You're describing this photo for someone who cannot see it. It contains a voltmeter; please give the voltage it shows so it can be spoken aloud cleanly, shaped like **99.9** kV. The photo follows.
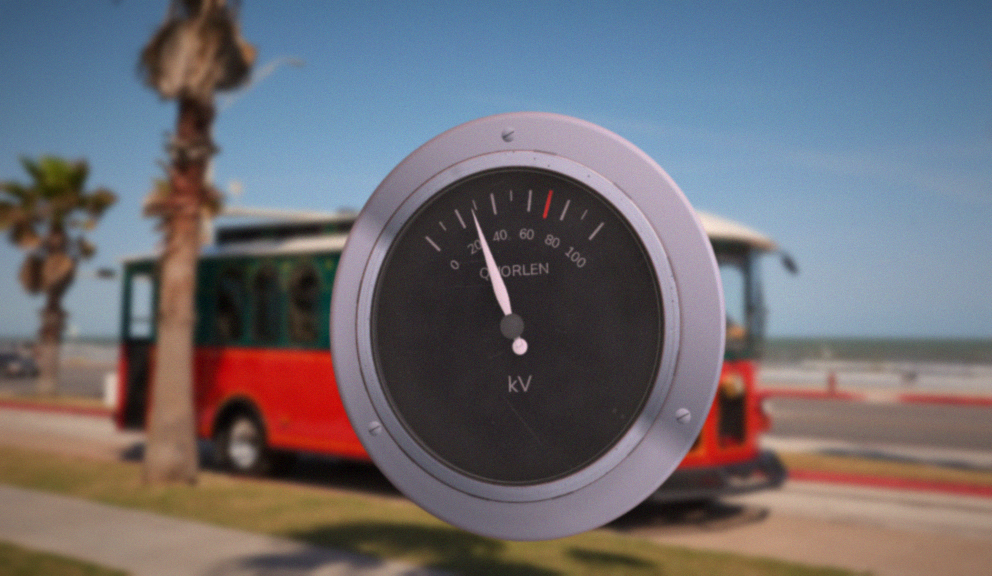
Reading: **30** kV
